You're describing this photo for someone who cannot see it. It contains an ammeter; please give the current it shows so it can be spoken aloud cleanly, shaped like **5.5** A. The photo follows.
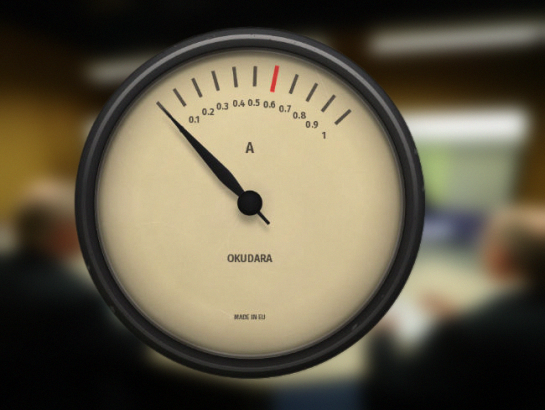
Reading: **0** A
